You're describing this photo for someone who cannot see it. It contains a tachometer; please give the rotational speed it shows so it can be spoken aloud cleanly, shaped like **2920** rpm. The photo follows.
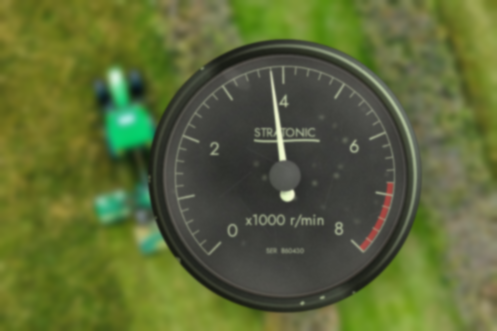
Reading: **3800** rpm
